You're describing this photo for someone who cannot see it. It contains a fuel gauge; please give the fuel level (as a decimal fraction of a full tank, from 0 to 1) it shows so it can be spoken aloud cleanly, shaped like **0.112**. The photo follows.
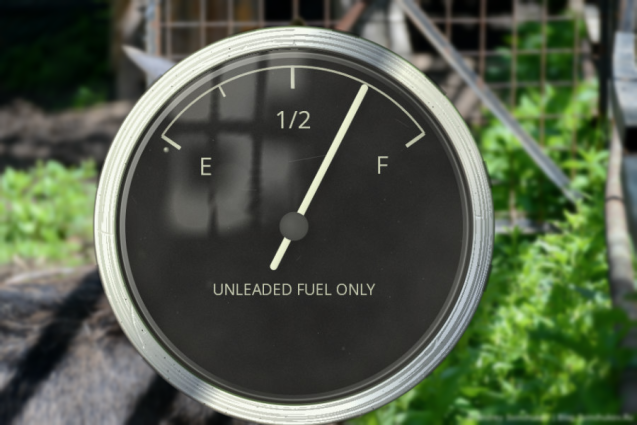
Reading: **0.75**
